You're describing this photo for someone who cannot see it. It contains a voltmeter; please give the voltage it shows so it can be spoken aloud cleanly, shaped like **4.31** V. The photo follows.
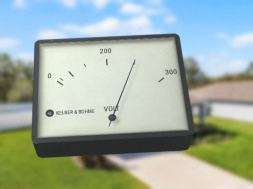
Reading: **250** V
